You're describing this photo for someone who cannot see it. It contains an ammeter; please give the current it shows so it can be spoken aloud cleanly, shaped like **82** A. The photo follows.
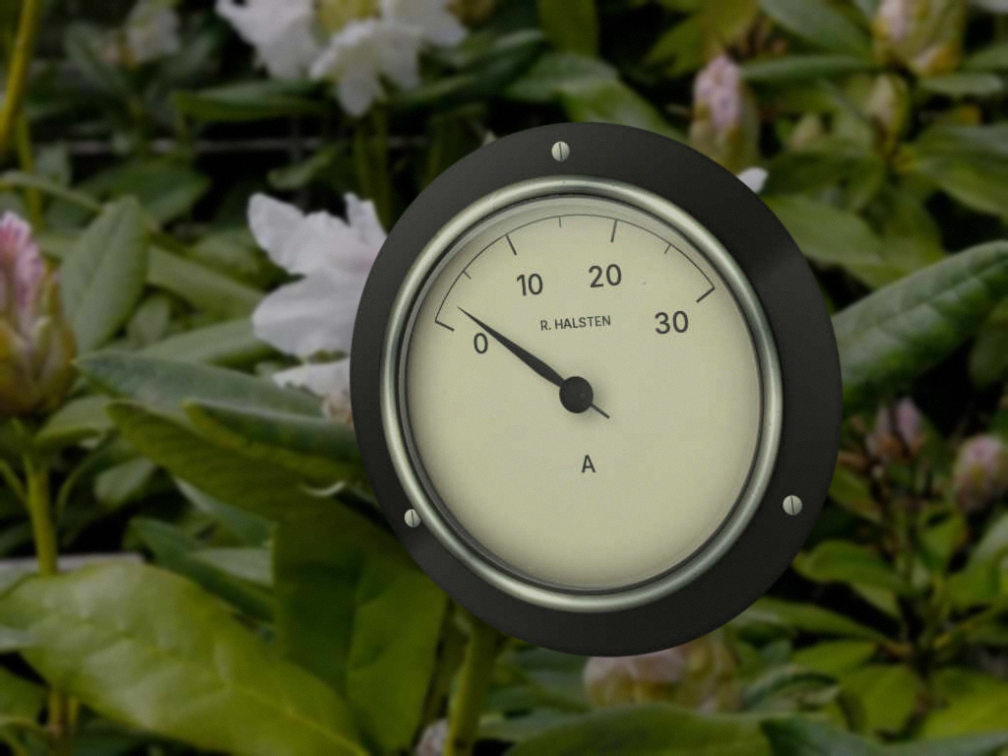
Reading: **2.5** A
